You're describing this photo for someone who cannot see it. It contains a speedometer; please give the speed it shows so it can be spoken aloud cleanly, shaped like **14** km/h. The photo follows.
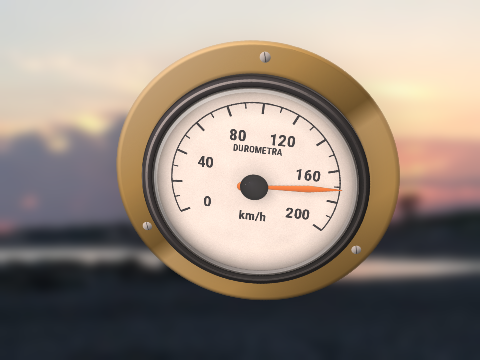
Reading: **170** km/h
